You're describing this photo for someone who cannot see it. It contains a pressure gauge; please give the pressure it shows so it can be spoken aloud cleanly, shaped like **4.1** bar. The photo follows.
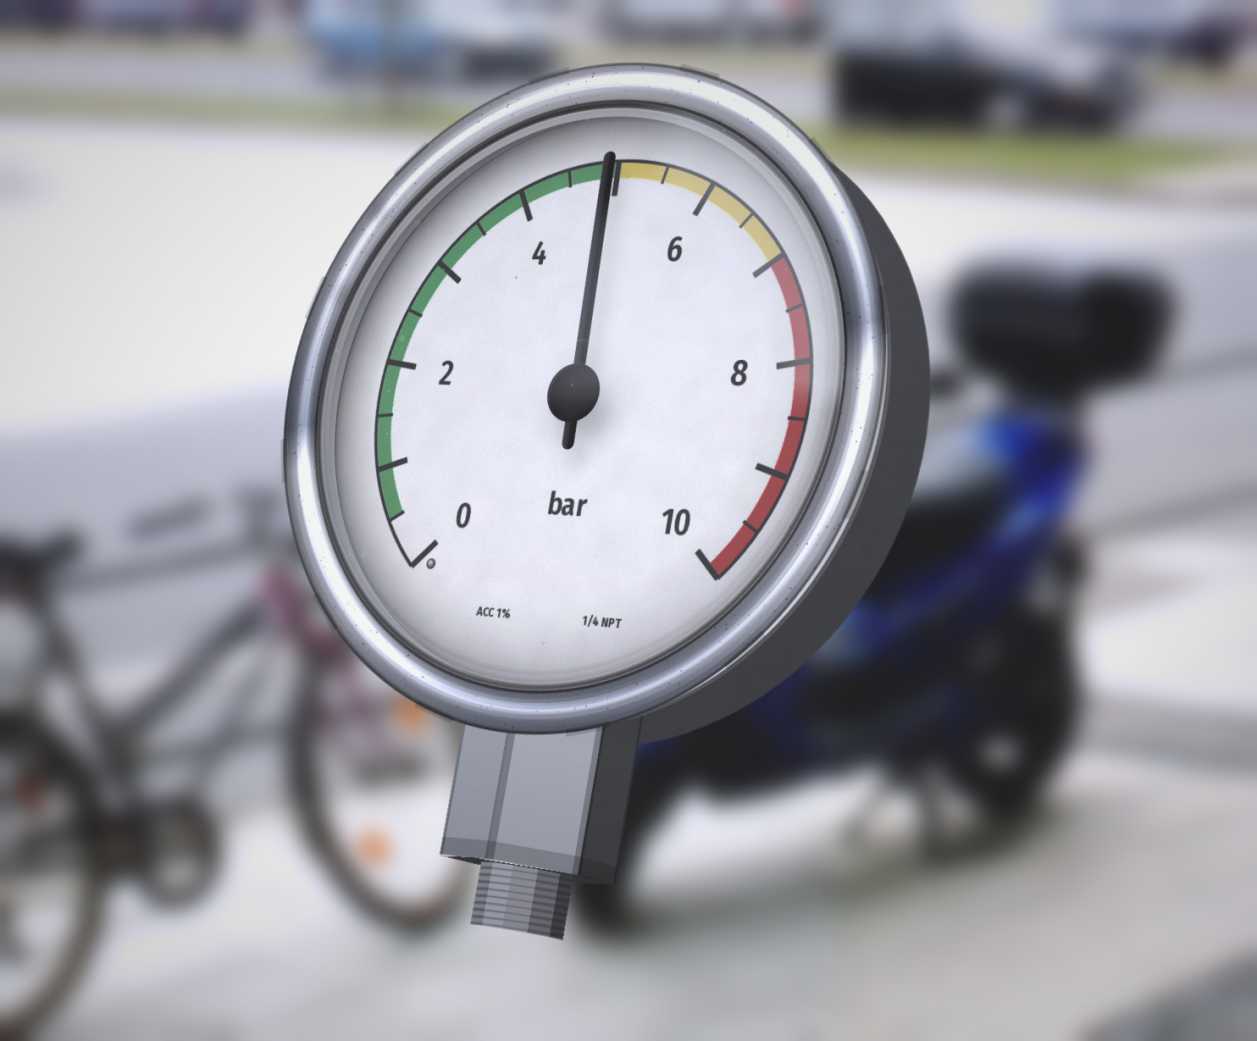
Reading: **5** bar
